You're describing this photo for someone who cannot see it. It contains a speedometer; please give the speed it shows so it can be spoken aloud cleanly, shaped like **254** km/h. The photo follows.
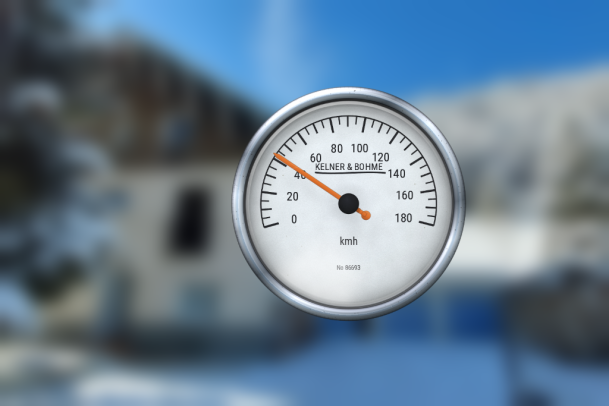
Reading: **42.5** km/h
